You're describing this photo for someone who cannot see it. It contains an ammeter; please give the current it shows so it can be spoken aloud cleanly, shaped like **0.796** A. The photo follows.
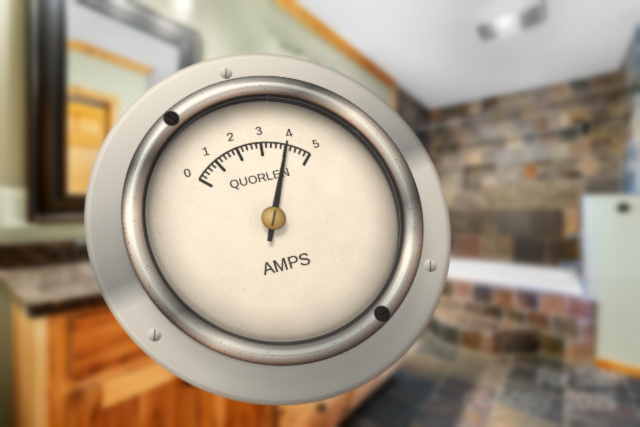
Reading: **4** A
